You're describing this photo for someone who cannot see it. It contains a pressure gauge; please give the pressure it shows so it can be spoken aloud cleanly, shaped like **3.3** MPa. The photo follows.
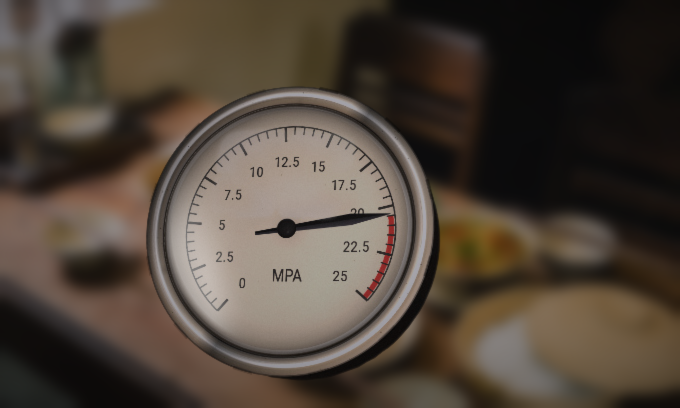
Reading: **20.5** MPa
